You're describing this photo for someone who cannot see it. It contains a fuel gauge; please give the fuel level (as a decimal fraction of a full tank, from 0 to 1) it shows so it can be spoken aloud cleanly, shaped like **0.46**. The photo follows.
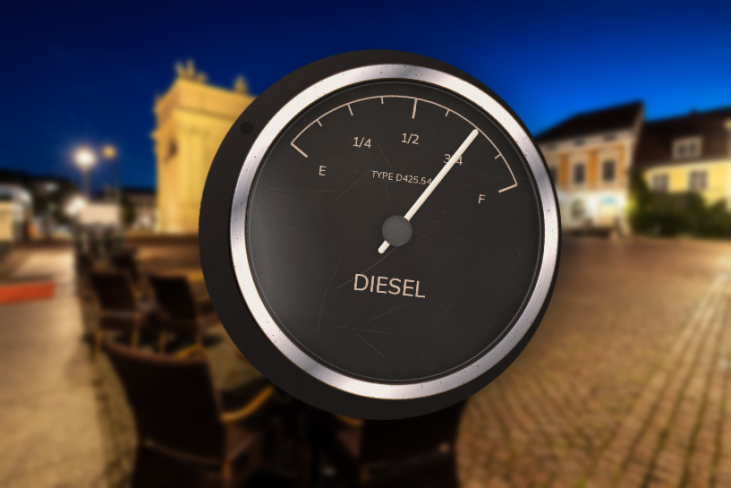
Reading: **0.75**
